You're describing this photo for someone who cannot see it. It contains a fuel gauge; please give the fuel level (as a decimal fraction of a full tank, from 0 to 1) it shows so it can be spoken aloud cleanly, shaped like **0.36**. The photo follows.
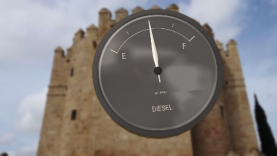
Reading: **0.5**
